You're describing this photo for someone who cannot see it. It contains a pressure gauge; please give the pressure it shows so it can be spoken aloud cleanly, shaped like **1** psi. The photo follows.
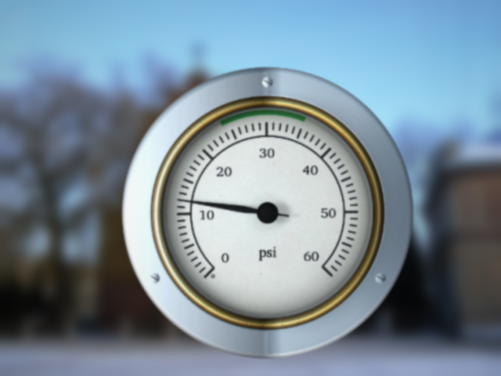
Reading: **12** psi
